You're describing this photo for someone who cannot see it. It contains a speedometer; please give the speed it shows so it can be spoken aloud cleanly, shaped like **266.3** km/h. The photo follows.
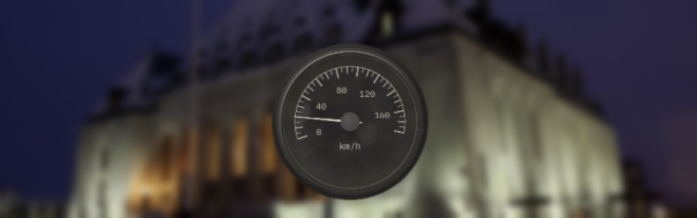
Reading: **20** km/h
